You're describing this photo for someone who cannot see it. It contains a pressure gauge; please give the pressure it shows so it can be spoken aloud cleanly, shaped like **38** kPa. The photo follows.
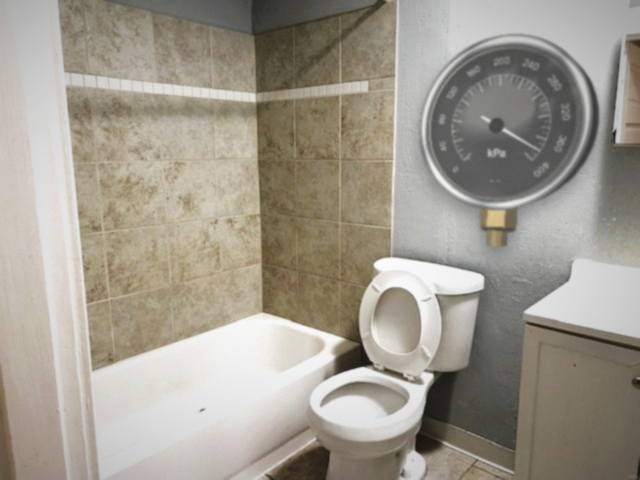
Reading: **380** kPa
